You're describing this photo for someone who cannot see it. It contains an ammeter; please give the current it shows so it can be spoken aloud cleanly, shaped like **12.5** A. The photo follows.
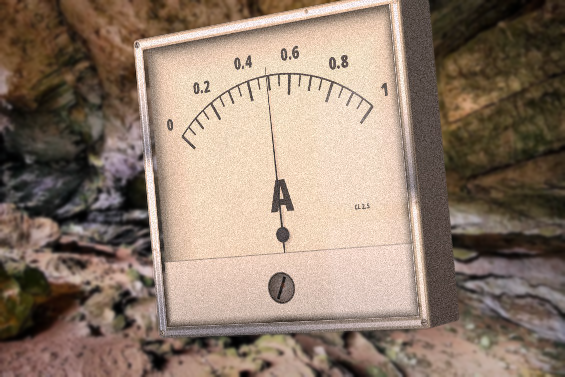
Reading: **0.5** A
